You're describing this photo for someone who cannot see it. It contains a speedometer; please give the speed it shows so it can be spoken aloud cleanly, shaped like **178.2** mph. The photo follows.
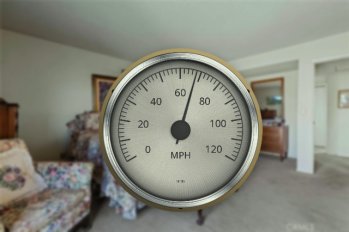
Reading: **68** mph
